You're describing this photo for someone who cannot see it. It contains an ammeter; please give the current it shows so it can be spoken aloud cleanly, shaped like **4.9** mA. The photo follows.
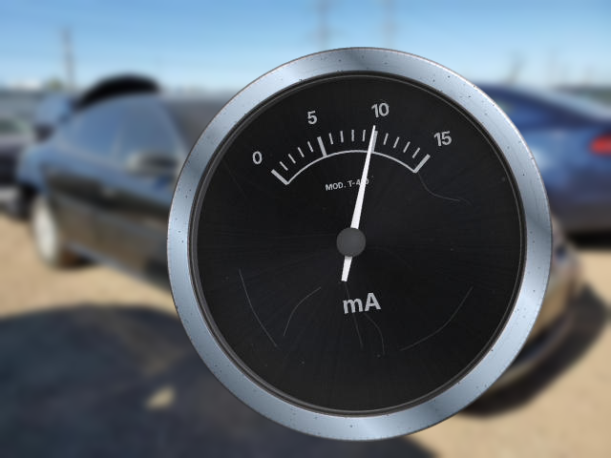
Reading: **10** mA
